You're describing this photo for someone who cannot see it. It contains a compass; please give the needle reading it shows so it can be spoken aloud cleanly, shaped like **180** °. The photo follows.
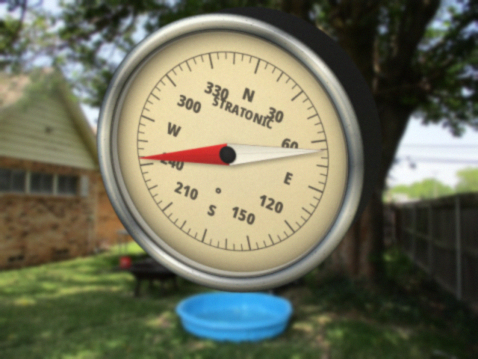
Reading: **245** °
